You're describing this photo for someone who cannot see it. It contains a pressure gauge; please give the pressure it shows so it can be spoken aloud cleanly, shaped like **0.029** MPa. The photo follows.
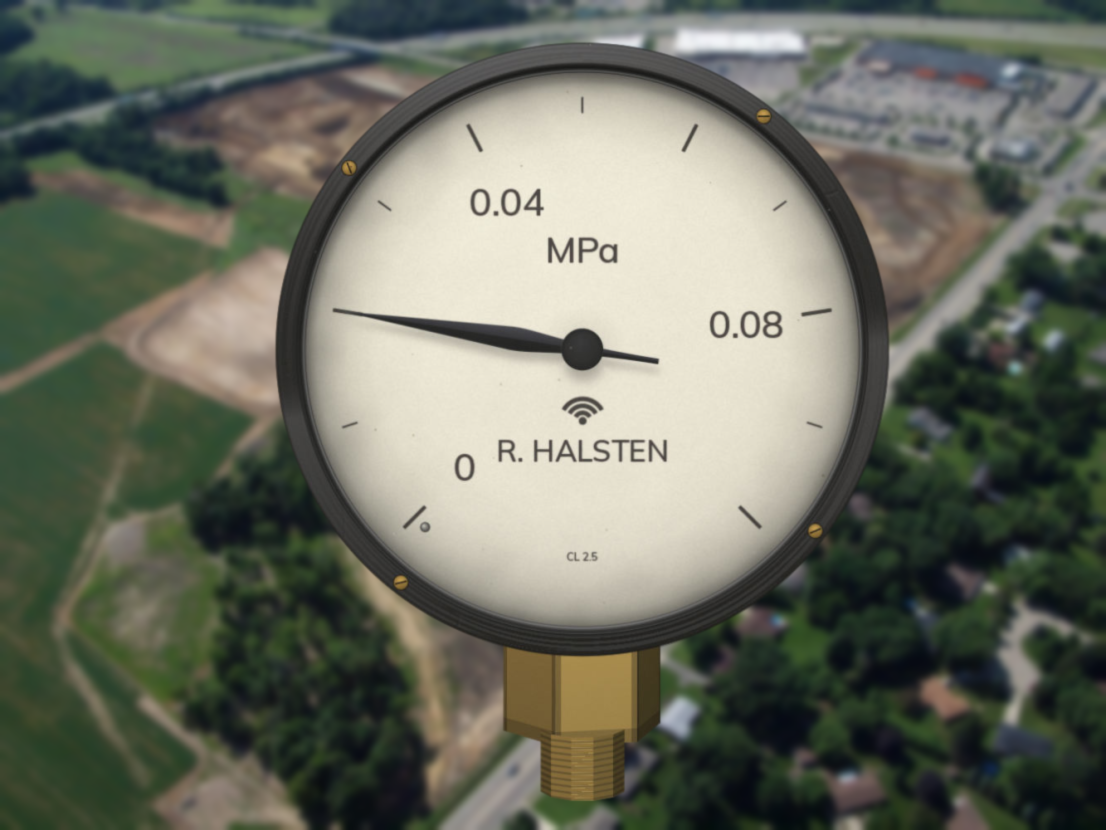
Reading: **0.02** MPa
